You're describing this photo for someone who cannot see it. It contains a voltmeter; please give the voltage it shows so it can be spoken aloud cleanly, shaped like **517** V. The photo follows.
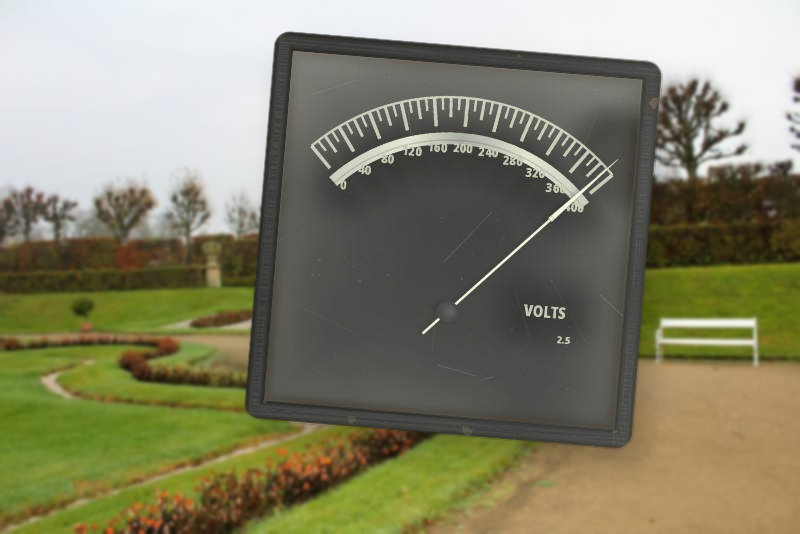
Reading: **390** V
